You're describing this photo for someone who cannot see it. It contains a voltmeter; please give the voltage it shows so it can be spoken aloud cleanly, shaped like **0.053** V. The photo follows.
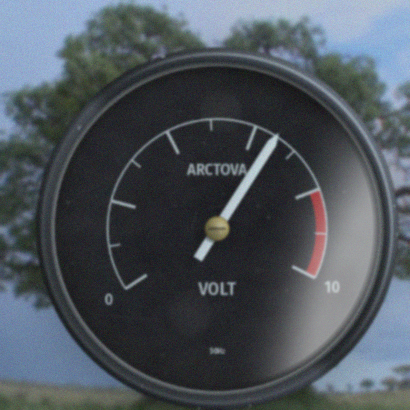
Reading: **6.5** V
